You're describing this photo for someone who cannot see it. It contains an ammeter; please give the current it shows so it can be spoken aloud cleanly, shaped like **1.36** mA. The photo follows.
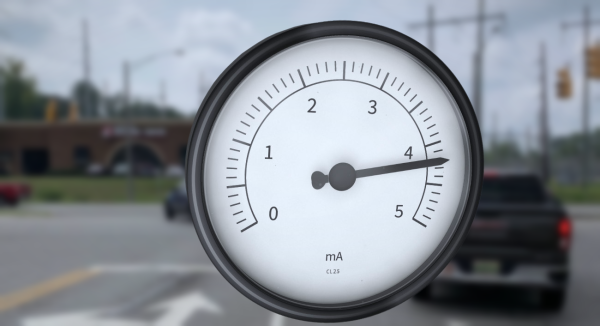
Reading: **4.2** mA
